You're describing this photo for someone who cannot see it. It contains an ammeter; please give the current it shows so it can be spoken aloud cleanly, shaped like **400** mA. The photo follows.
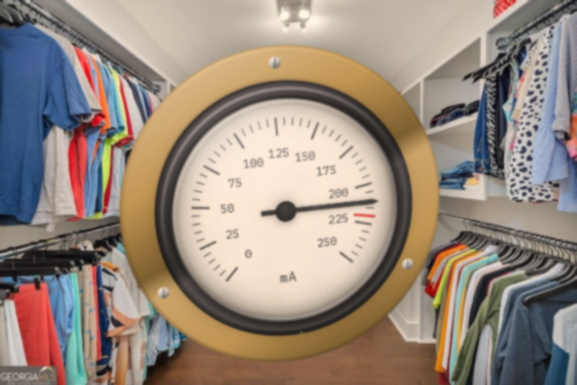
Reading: **210** mA
